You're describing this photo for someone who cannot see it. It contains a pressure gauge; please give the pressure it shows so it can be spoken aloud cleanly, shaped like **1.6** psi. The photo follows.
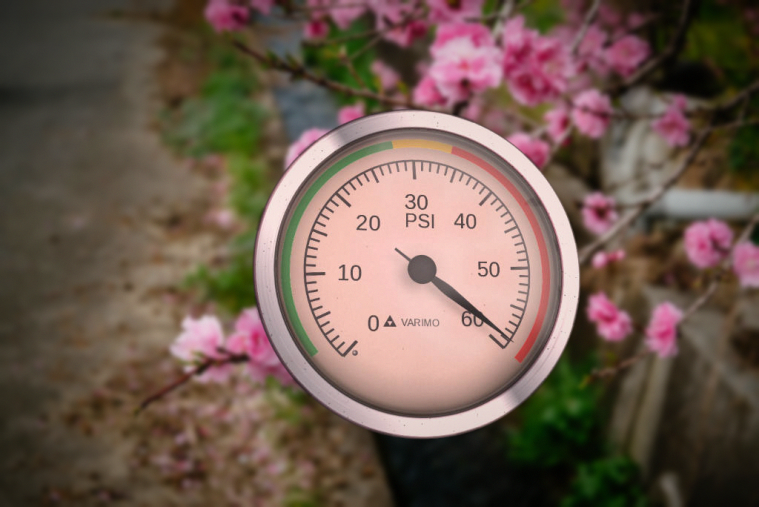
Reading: **59** psi
